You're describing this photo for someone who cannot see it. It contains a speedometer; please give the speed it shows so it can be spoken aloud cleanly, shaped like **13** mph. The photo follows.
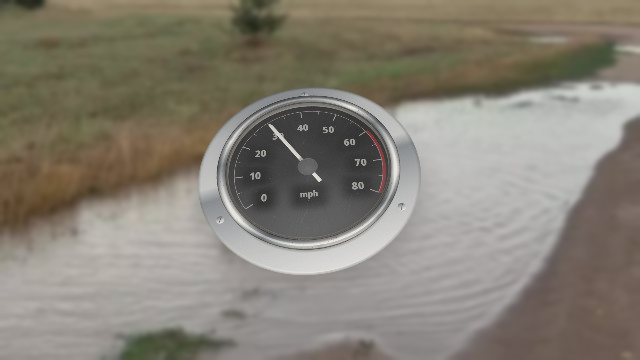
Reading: **30** mph
